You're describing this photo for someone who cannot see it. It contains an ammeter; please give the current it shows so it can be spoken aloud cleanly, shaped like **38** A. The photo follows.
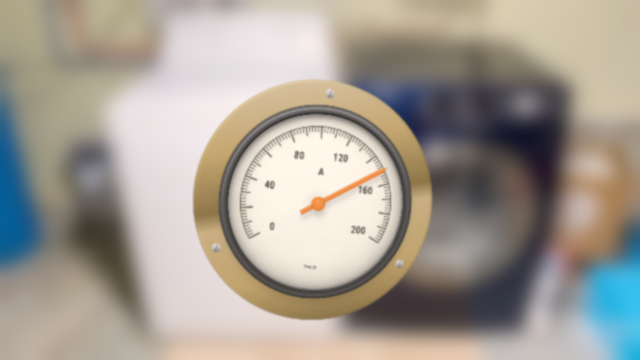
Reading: **150** A
